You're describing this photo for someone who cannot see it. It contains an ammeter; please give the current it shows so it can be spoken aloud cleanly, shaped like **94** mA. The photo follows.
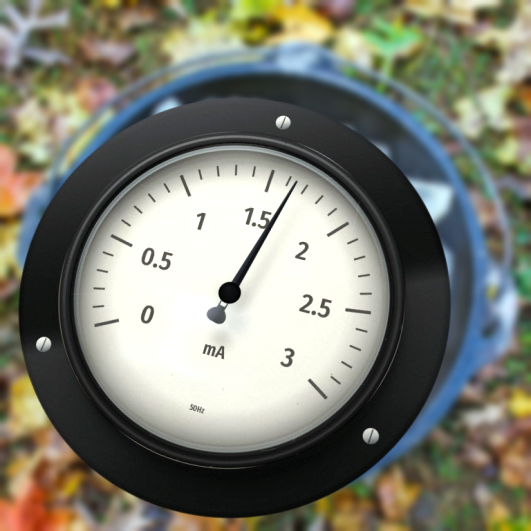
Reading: **1.65** mA
